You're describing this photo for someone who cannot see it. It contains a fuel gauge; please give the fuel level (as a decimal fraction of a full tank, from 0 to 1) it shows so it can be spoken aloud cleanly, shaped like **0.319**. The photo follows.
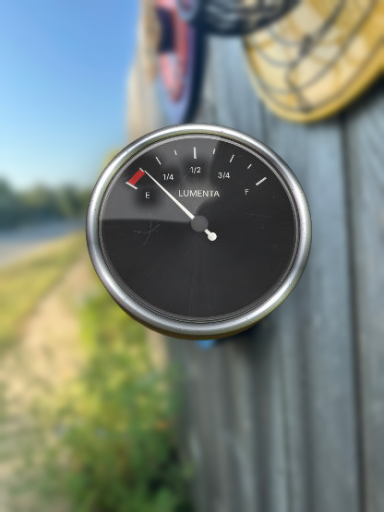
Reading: **0.125**
